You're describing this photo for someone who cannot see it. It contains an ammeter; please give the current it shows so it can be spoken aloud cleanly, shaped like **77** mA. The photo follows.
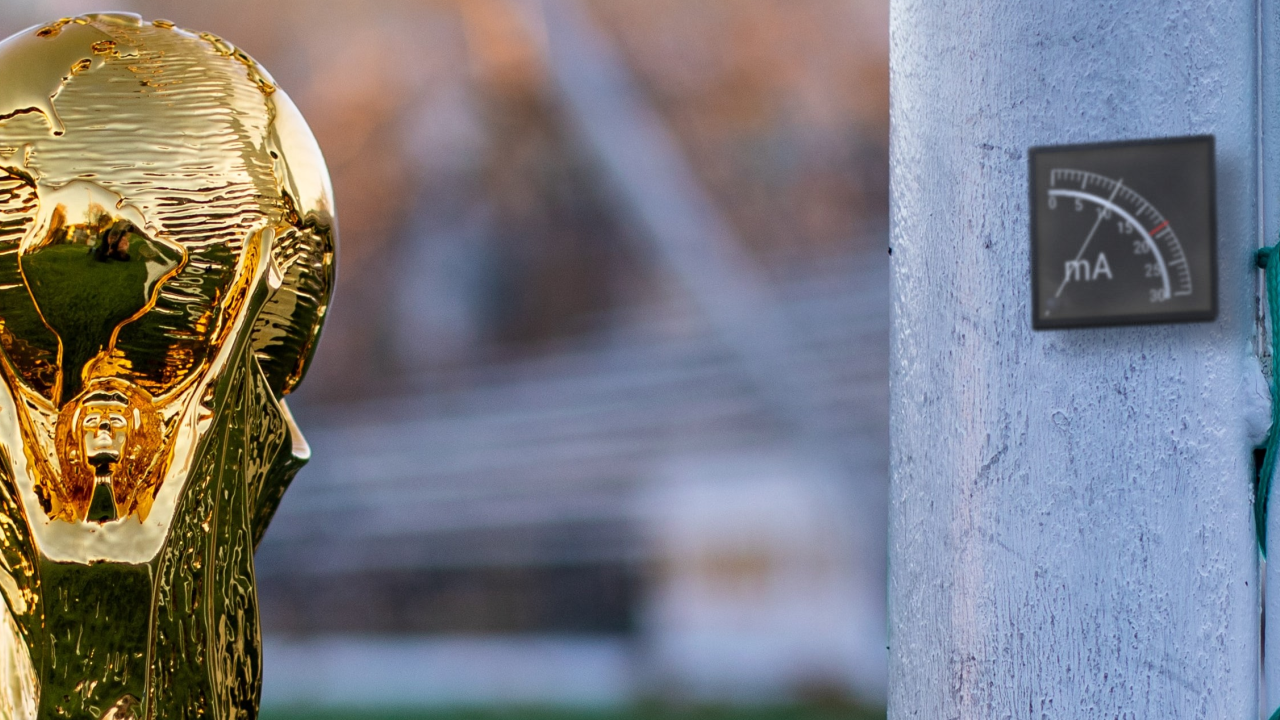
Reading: **10** mA
